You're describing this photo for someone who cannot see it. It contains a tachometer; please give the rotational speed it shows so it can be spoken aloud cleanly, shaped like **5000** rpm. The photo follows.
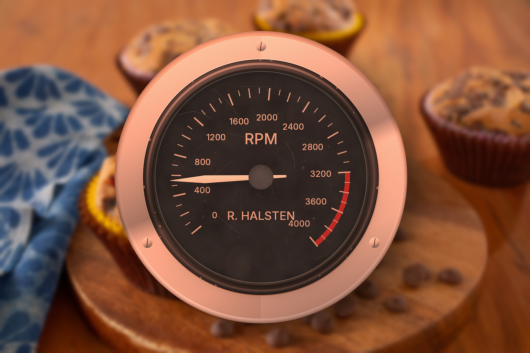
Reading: **550** rpm
